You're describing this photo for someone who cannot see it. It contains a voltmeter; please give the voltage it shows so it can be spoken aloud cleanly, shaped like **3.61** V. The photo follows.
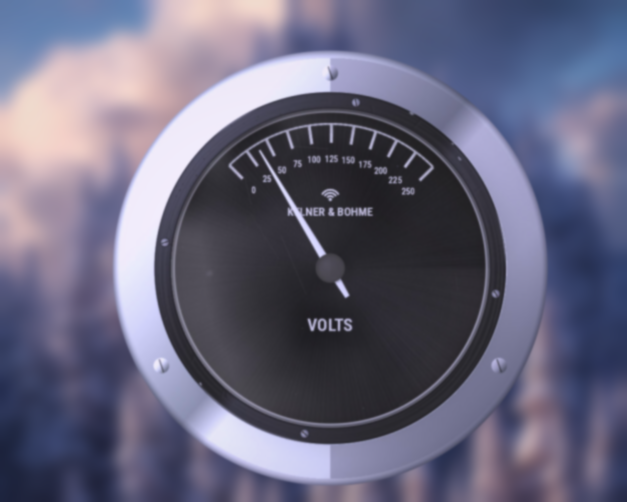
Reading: **37.5** V
